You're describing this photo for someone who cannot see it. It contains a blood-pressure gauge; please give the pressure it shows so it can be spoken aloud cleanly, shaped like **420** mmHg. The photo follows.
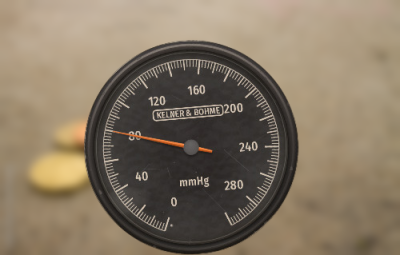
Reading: **80** mmHg
